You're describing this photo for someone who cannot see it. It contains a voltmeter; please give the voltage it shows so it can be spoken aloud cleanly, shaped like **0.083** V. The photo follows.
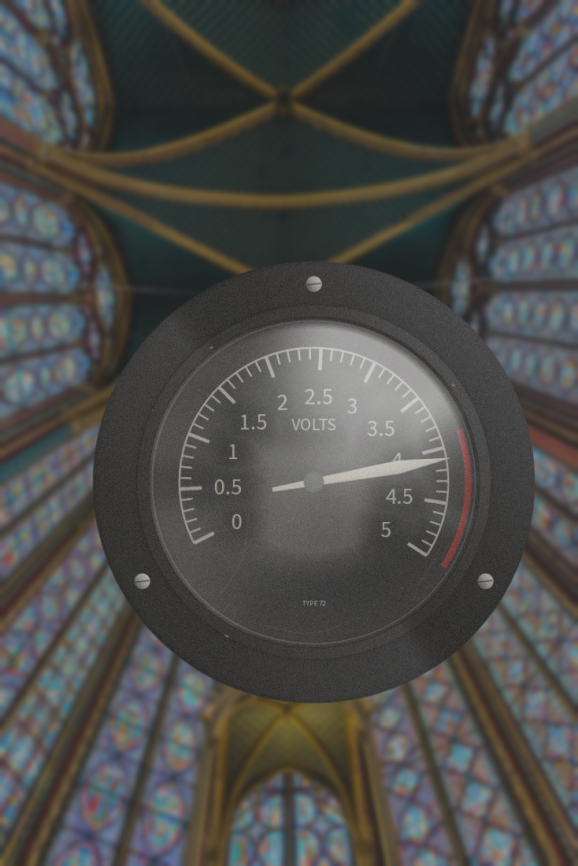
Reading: **4.1** V
